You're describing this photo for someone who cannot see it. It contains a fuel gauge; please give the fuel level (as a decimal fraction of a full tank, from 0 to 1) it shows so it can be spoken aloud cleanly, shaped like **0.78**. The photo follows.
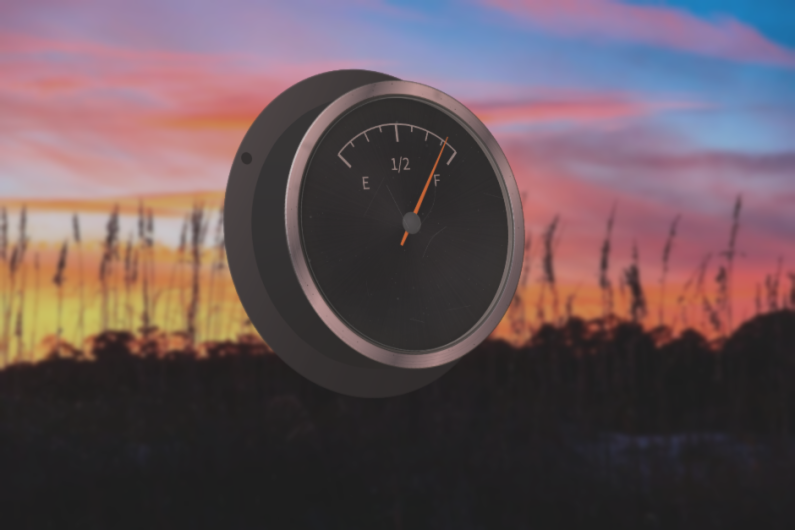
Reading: **0.875**
